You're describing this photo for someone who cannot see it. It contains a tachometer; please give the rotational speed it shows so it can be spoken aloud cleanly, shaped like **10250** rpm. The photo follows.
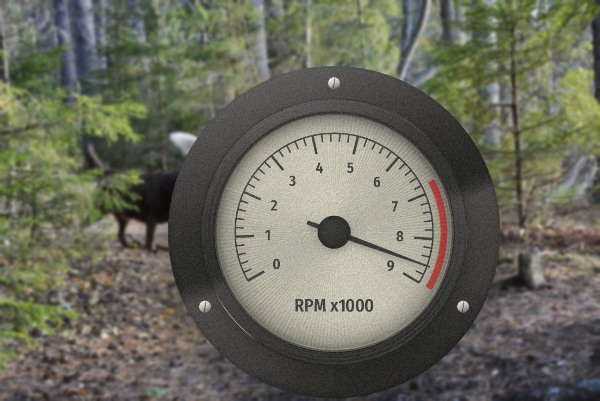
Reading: **8600** rpm
